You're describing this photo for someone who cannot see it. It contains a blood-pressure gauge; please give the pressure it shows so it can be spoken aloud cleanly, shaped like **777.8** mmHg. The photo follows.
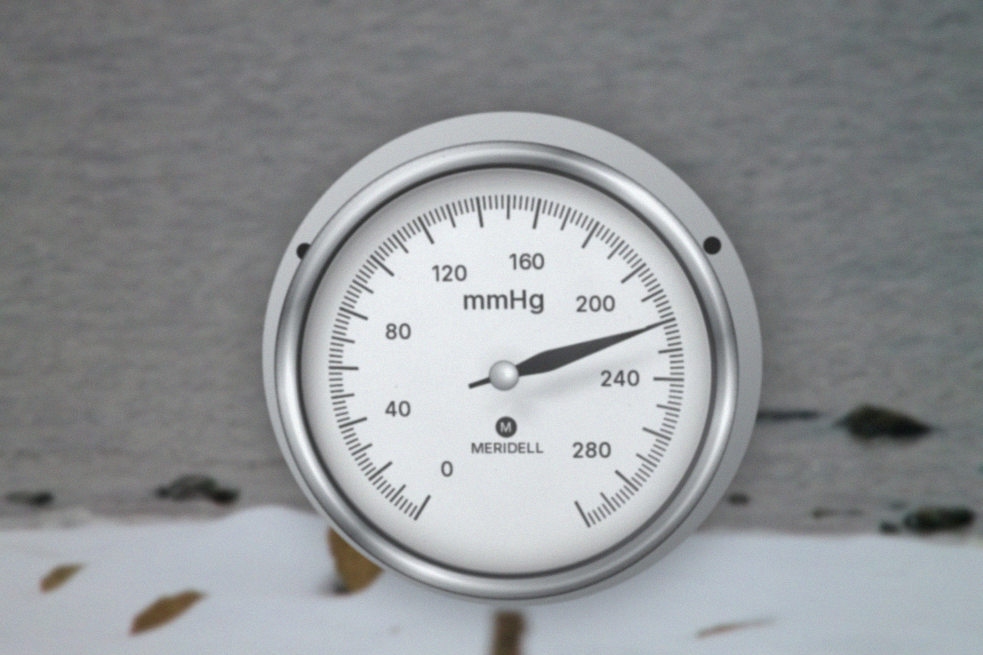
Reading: **220** mmHg
